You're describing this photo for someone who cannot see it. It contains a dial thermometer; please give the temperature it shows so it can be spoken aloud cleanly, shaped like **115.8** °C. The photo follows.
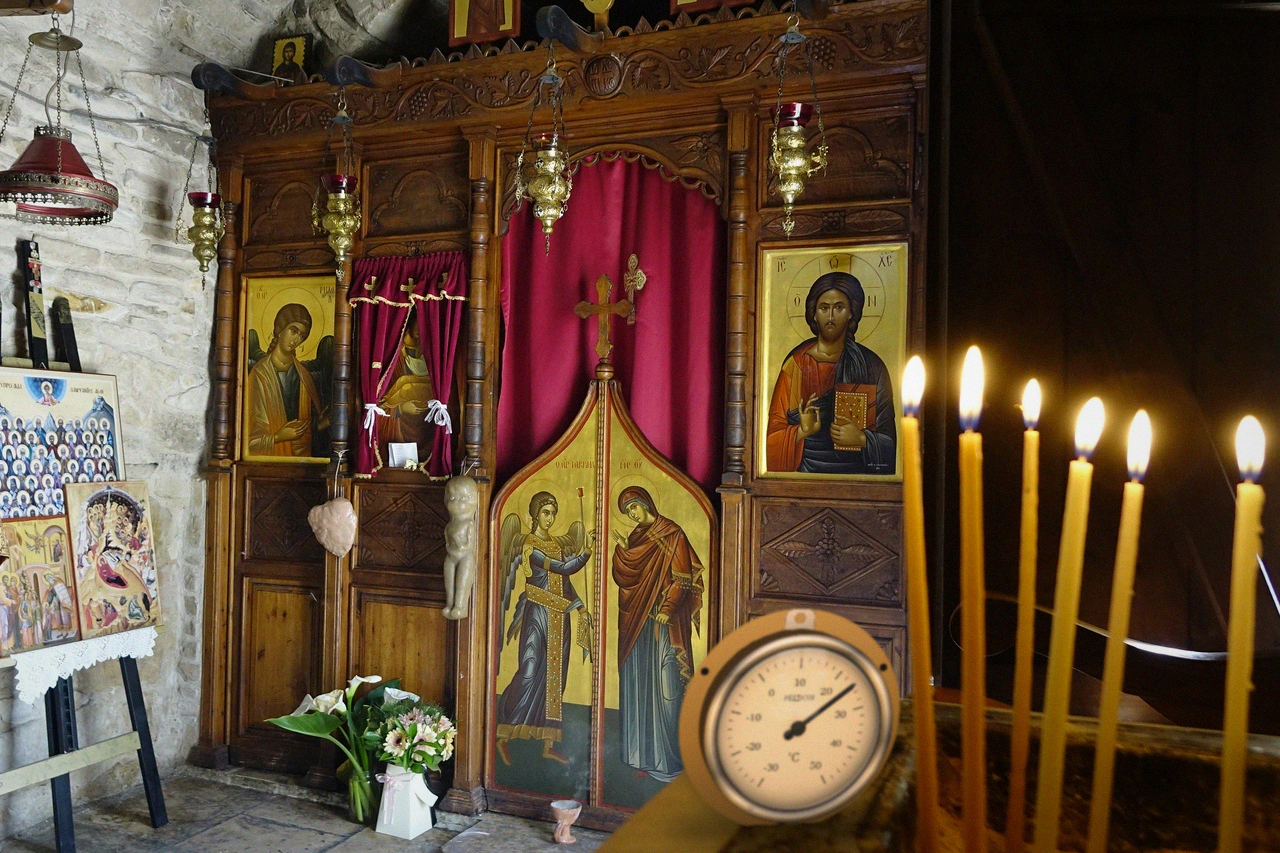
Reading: **24** °C
